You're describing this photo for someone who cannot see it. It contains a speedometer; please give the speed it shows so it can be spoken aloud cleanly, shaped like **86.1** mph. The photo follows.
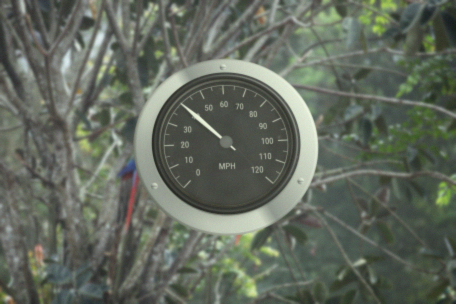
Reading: **40** mph
